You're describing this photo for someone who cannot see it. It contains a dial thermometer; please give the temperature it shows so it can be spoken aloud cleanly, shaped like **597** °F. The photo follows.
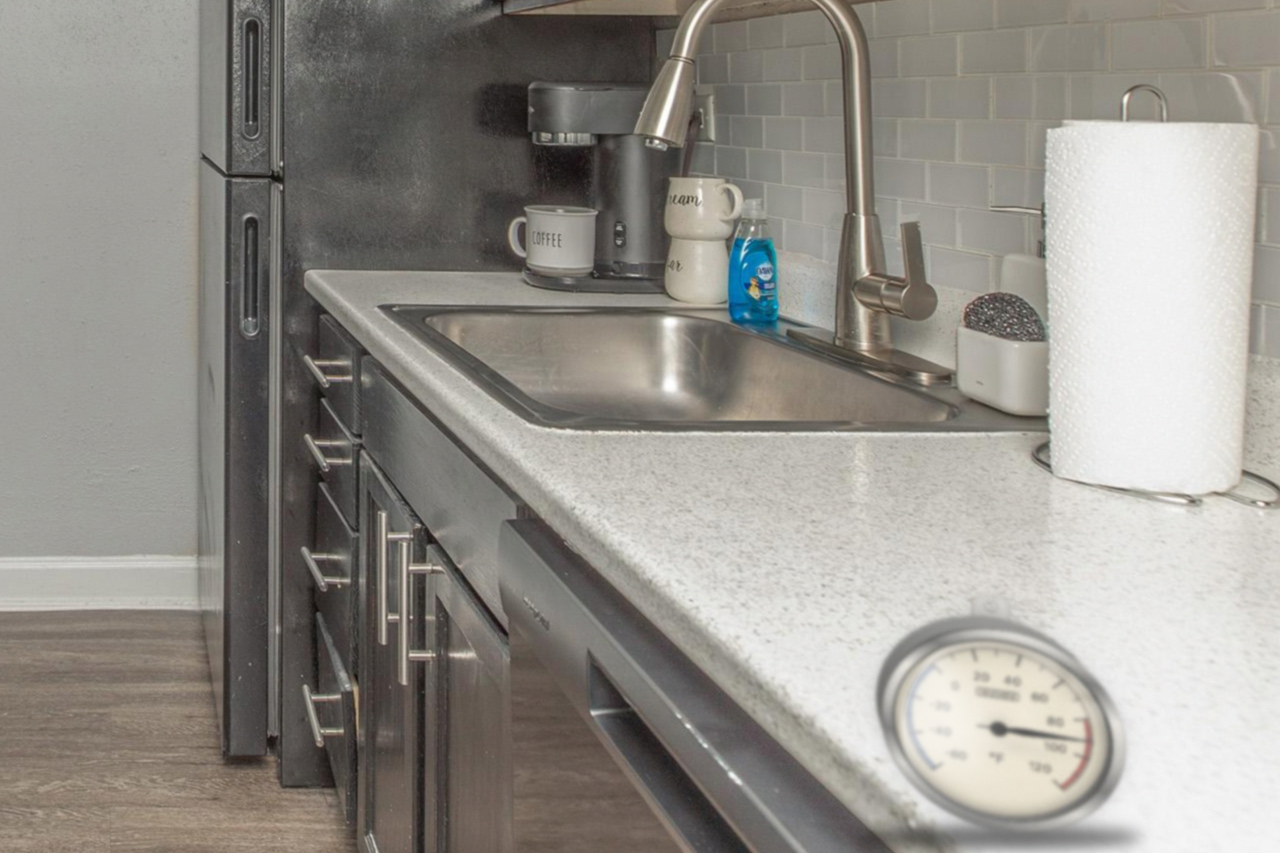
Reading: **90** °F
